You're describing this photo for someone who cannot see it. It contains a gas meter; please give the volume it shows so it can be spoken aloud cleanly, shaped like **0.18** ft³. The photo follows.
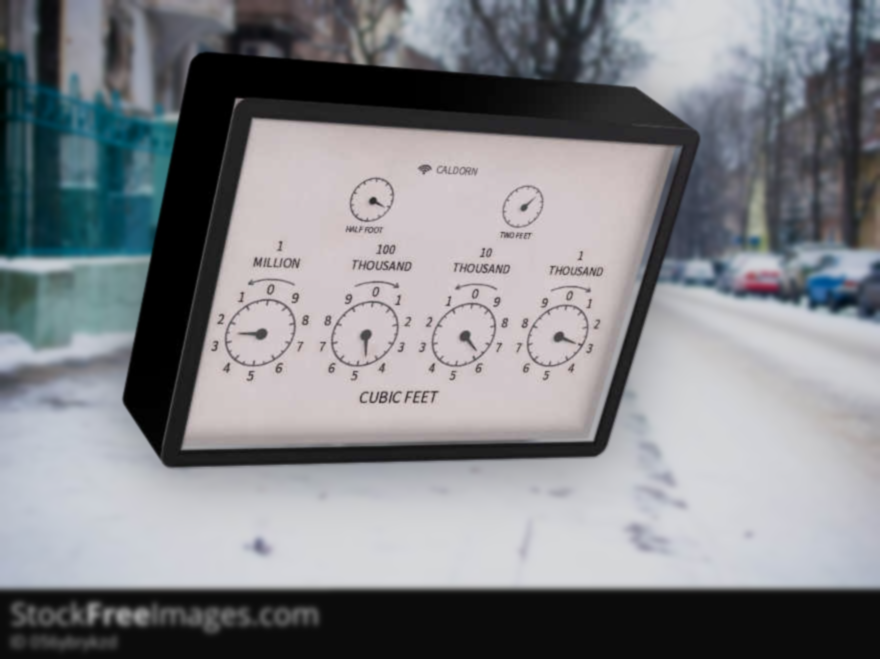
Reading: **246300** ft³
